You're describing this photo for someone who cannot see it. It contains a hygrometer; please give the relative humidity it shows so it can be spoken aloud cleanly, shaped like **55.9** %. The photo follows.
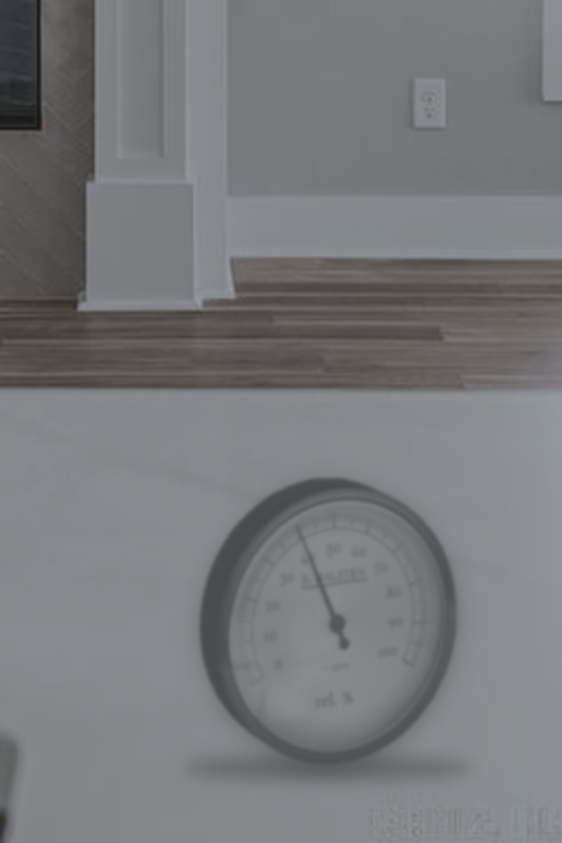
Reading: **40** %
